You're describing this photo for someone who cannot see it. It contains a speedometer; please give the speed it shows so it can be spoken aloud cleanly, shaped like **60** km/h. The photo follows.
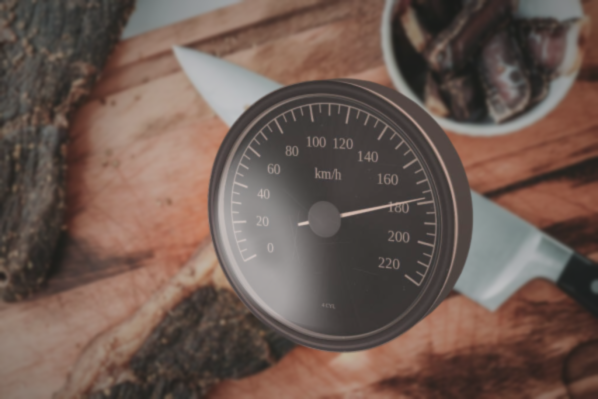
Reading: **177.5** km/h
